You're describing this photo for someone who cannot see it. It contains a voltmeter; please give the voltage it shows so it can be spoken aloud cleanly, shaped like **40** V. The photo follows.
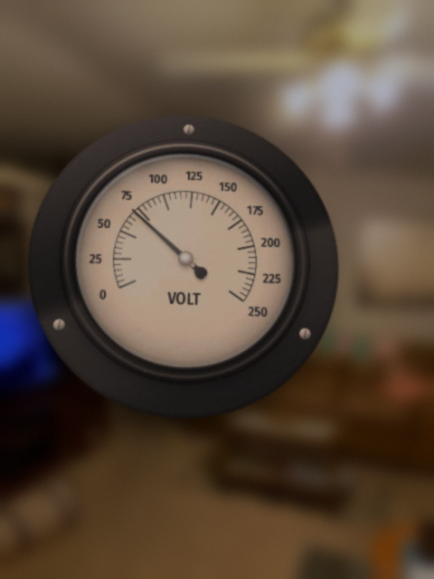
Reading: **70** V
